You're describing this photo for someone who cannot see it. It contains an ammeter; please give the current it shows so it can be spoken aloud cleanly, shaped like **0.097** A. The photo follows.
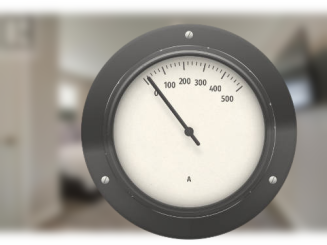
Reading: **20** A
